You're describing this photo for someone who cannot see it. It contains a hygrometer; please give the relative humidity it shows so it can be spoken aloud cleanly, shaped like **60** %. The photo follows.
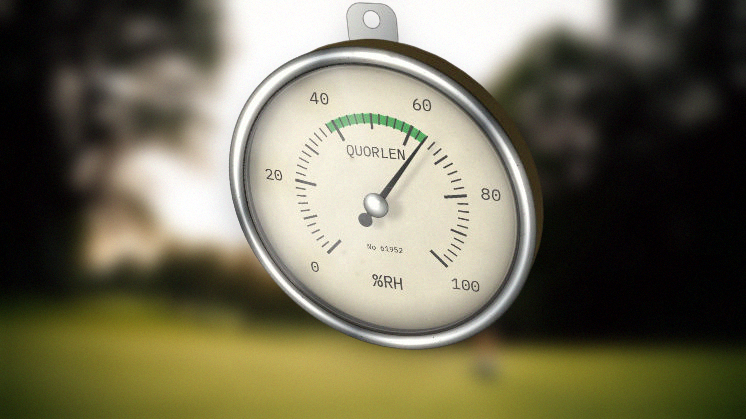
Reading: **64** %
